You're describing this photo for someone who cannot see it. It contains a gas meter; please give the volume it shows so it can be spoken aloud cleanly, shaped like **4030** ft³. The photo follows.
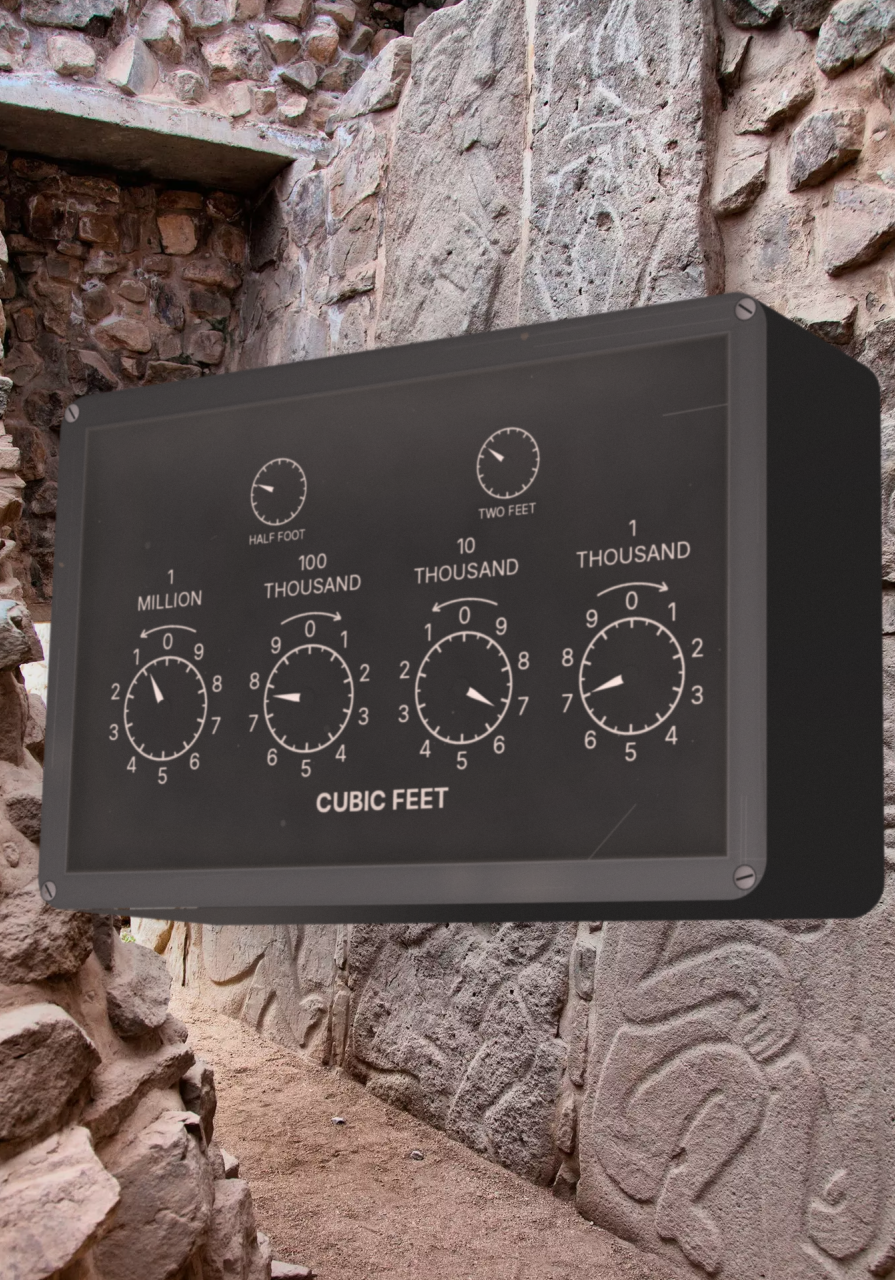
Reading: **76700** ft³
